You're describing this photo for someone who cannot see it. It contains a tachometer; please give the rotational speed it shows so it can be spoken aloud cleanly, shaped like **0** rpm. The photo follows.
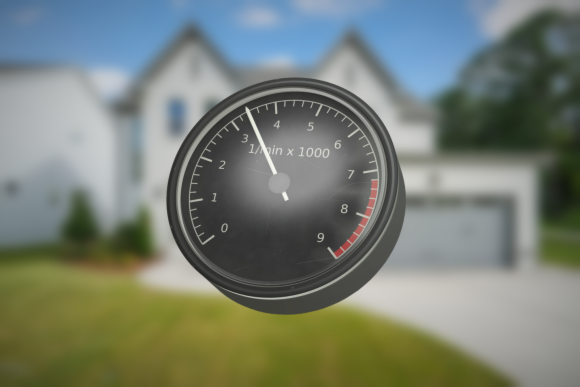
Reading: **3400** rpm
